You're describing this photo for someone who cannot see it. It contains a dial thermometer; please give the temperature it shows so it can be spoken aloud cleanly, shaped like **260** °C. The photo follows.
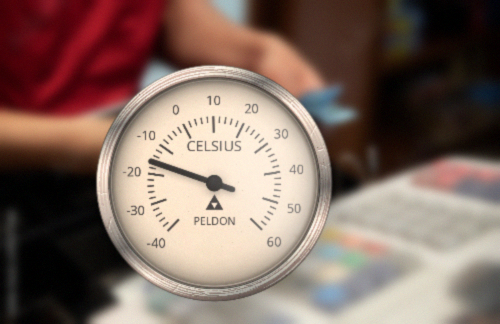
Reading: **-16** °C
